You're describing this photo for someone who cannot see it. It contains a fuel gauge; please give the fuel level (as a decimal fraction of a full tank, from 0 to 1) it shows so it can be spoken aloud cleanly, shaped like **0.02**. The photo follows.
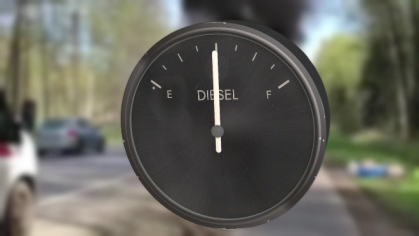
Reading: **0.5**
